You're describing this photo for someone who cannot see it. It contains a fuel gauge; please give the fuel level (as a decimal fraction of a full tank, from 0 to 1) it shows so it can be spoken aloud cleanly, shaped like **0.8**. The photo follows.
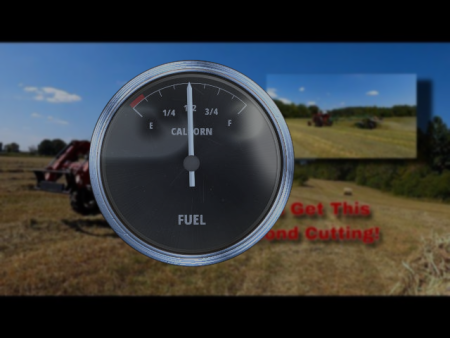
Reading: **0.5**
